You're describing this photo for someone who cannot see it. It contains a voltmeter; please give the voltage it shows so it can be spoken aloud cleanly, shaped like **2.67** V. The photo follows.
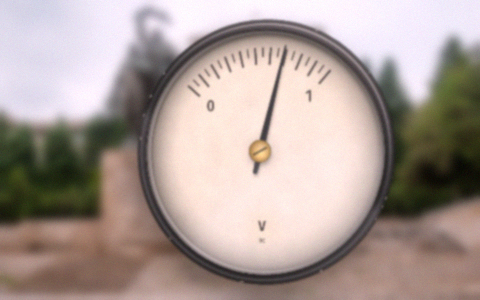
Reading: **0.7** V
